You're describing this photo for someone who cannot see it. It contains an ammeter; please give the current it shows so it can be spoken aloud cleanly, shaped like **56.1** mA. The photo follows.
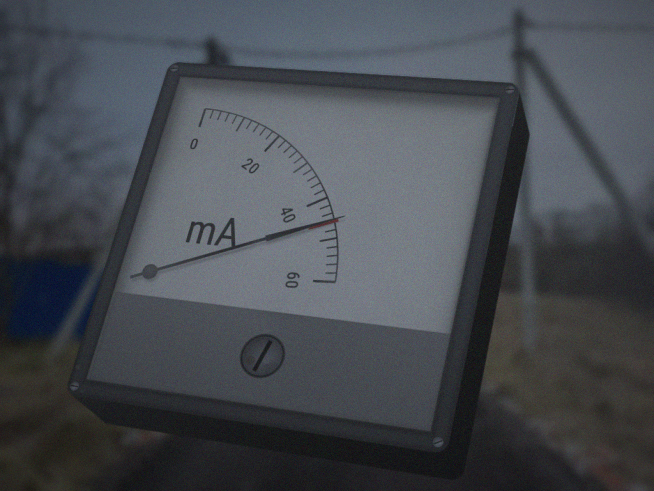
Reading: **46** mA
